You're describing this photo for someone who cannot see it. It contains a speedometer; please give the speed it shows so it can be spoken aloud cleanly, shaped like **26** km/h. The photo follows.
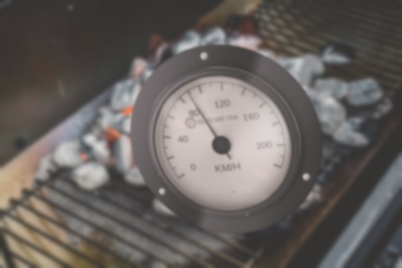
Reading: **90** km/h
